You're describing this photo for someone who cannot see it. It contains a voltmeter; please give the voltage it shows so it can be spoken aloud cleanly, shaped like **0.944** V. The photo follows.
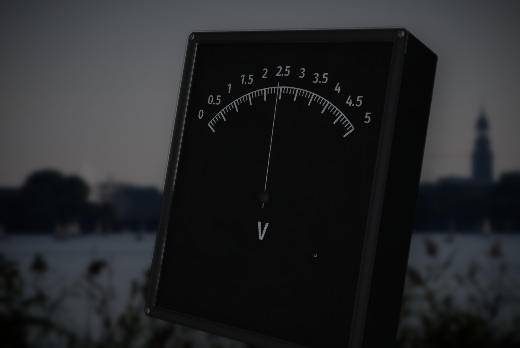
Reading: **2.5** V
